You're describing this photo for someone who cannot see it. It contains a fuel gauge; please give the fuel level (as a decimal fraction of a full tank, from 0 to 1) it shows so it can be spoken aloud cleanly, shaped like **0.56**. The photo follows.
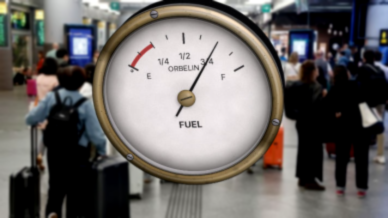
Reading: **0.75**
